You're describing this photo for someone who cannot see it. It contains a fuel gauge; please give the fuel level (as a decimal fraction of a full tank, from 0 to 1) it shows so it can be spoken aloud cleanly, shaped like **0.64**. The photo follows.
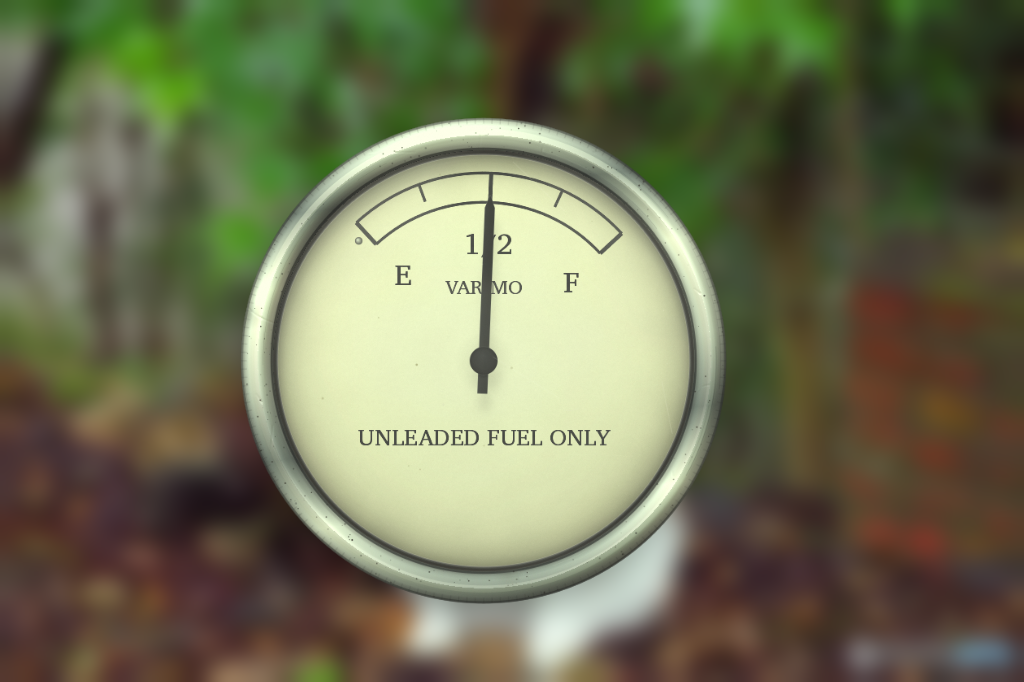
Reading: **0.5**
